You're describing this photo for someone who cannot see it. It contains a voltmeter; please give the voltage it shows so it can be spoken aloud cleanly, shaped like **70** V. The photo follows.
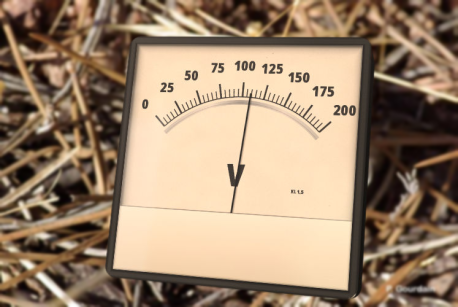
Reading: **110** V
